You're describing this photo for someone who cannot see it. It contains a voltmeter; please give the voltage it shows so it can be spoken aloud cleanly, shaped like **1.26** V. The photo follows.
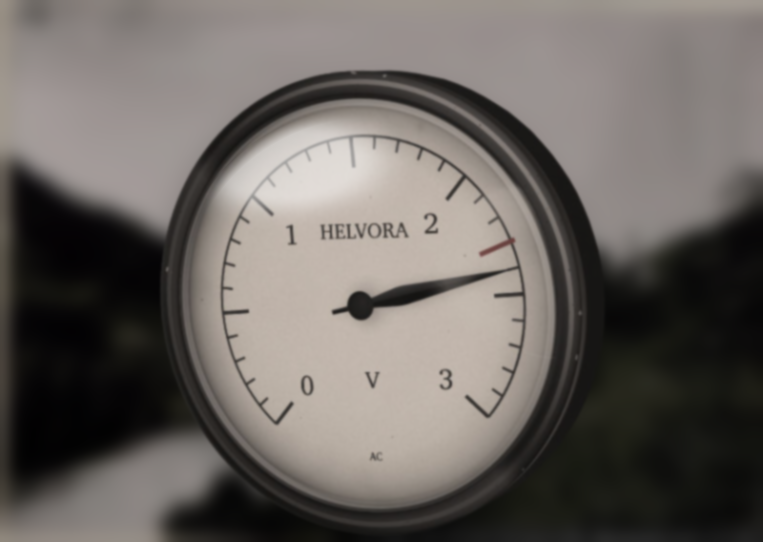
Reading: **2.4** V
